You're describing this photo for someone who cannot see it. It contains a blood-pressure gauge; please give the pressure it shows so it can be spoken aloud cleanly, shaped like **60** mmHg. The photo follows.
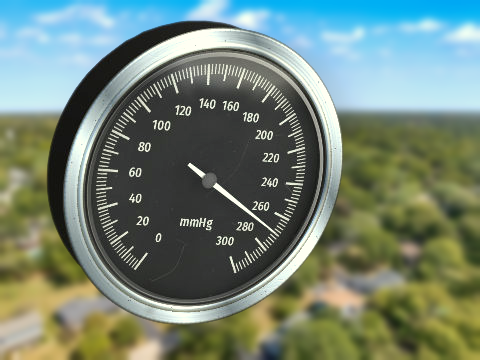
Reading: **270** mmHg
